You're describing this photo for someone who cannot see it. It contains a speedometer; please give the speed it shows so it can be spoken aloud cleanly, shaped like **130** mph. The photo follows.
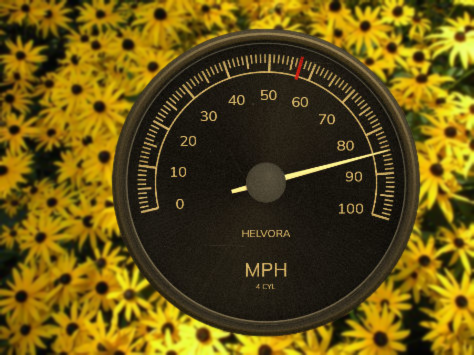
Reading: **85** mph
